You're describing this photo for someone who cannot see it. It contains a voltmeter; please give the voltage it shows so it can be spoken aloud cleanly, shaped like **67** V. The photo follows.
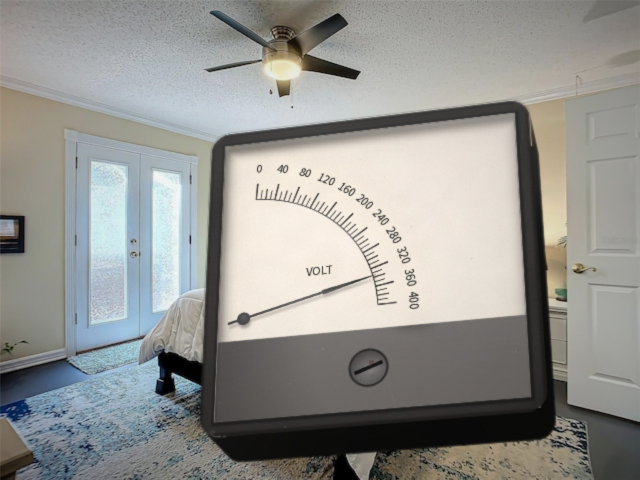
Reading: **340** V
